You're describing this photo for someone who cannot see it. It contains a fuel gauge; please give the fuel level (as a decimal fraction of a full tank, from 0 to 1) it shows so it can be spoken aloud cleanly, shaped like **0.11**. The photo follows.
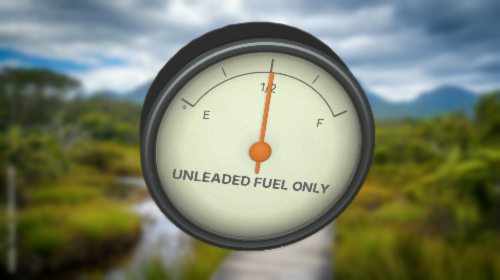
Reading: **0.5**
